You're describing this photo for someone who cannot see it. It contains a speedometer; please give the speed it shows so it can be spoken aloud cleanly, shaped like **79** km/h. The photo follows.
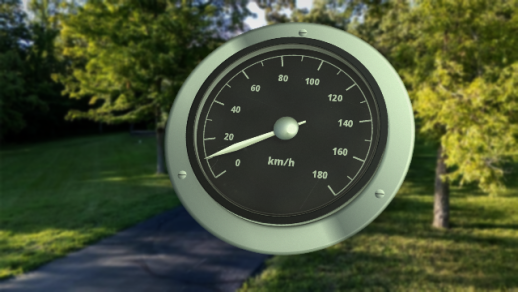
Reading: **10** km/h
